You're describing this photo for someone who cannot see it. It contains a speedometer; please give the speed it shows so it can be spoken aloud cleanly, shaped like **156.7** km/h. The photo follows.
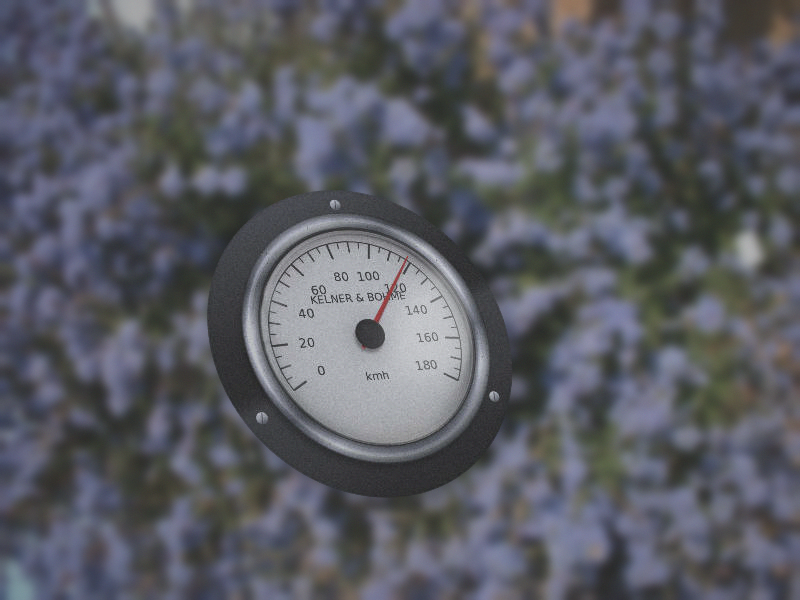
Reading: **117.5** km/h
